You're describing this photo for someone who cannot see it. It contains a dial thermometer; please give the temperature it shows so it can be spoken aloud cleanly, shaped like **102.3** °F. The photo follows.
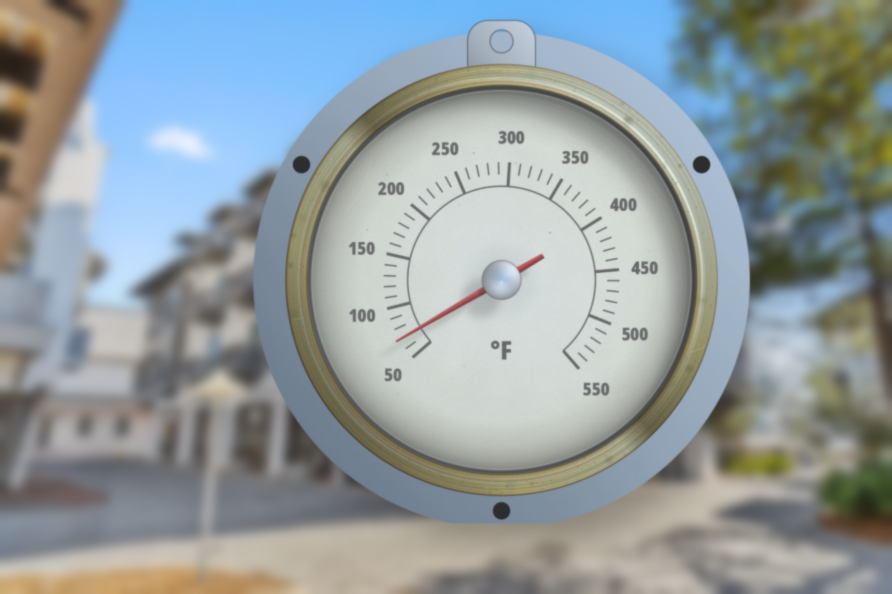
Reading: **70** °F
